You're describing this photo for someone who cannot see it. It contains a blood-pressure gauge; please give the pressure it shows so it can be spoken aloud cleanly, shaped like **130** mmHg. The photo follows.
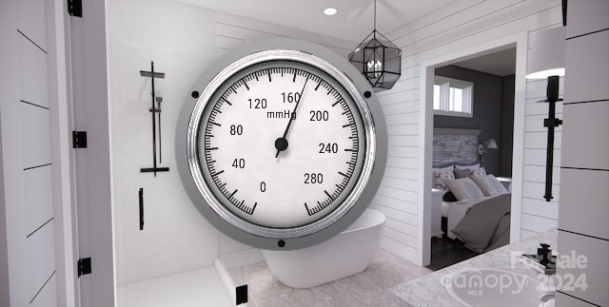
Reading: **170** mmHg
